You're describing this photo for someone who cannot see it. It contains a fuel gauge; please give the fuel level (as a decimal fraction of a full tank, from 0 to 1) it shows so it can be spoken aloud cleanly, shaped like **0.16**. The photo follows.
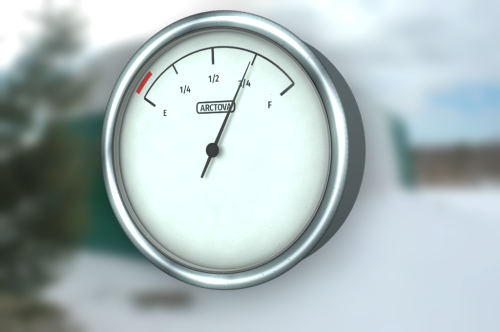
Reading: **0.75**
